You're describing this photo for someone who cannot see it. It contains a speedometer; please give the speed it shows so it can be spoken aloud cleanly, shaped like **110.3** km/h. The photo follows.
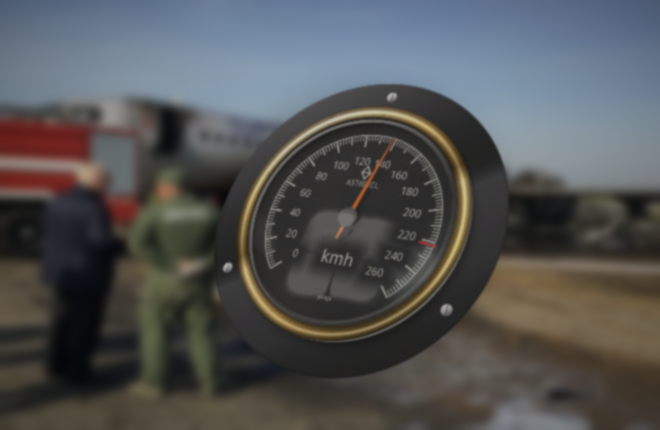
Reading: **140** km/h
